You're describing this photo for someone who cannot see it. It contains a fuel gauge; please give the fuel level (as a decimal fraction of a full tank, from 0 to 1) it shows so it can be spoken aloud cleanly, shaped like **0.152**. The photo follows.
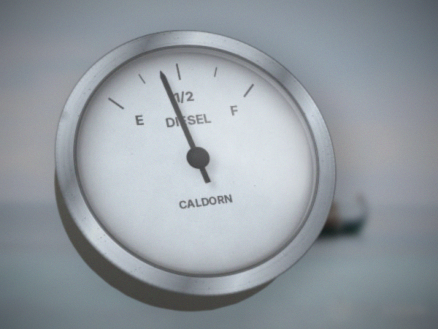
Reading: **0.375**
